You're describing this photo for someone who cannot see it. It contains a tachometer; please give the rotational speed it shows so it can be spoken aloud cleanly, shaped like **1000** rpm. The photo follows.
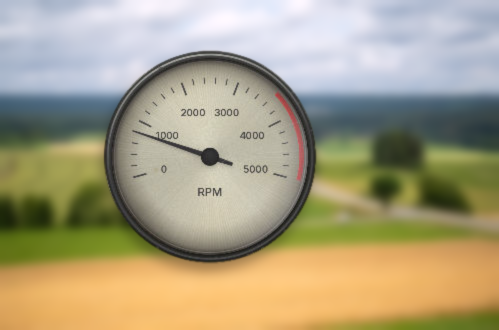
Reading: **800** rpm
